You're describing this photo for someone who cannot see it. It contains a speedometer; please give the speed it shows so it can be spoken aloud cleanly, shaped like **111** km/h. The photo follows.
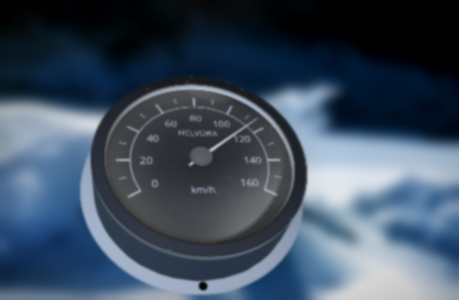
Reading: **115** km/h
